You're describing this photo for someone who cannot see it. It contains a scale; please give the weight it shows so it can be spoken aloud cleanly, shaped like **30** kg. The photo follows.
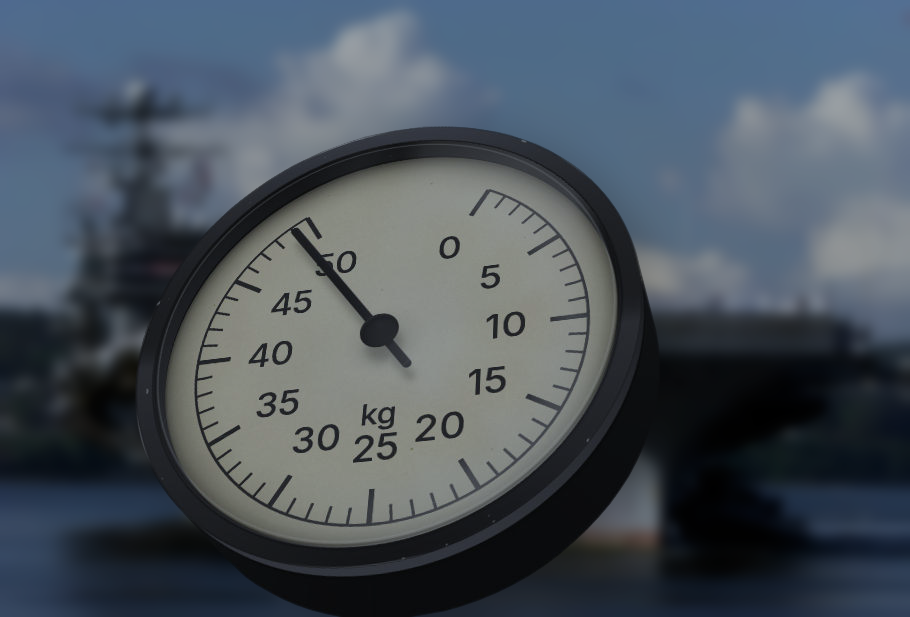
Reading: **49** kg
